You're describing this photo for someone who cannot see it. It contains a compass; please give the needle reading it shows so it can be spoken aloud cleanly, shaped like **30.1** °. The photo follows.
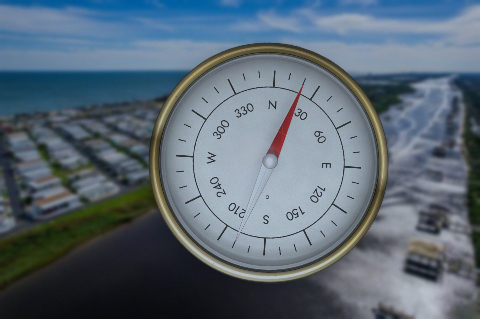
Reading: **20** °
